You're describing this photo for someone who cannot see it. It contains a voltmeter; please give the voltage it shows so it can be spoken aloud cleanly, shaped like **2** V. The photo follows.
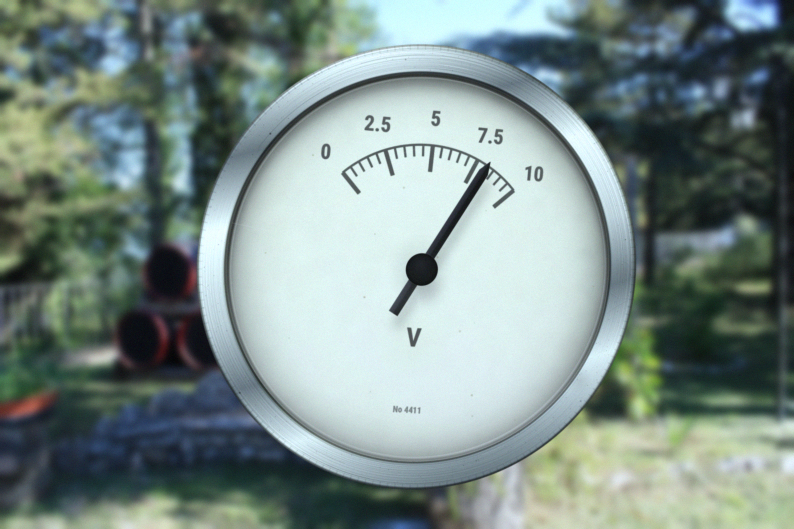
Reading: **8** V
